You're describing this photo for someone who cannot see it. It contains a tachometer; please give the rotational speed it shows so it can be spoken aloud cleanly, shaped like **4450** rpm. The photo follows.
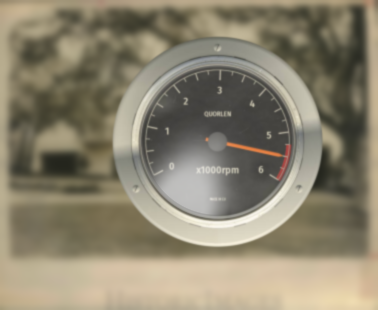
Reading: **5500** rpm
